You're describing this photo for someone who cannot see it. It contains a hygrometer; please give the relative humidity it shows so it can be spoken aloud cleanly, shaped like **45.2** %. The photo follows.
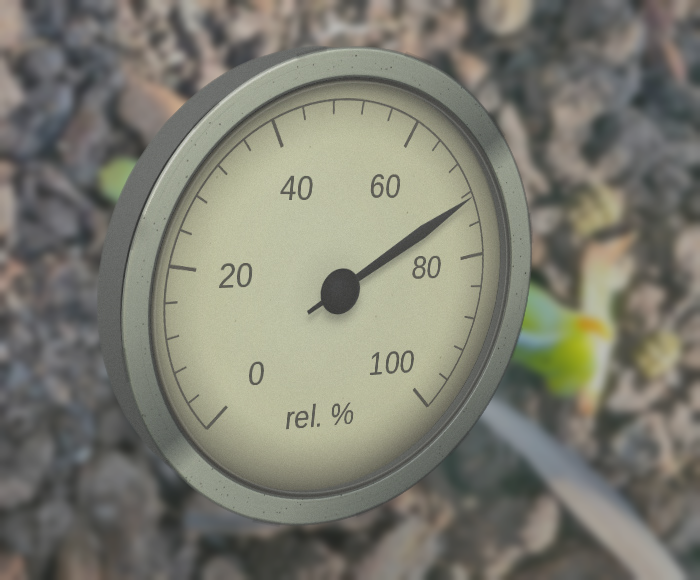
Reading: **72** %
